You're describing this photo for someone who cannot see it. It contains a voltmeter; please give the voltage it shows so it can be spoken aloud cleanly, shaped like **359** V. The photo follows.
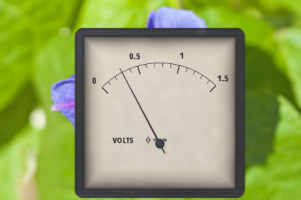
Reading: **0.3** V
